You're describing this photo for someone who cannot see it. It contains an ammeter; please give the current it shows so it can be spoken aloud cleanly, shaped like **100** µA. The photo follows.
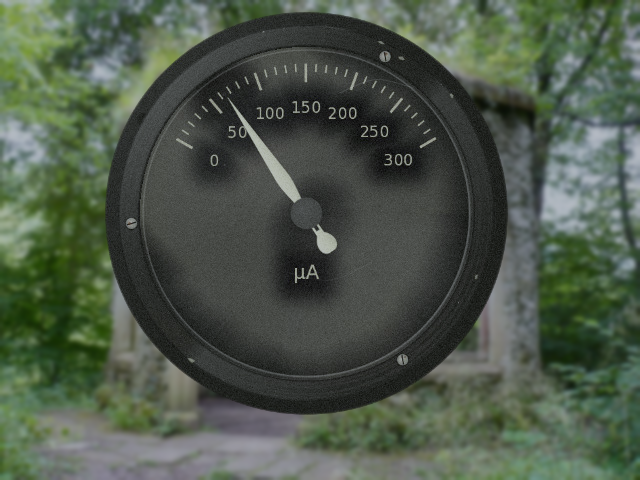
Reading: **65** µA
